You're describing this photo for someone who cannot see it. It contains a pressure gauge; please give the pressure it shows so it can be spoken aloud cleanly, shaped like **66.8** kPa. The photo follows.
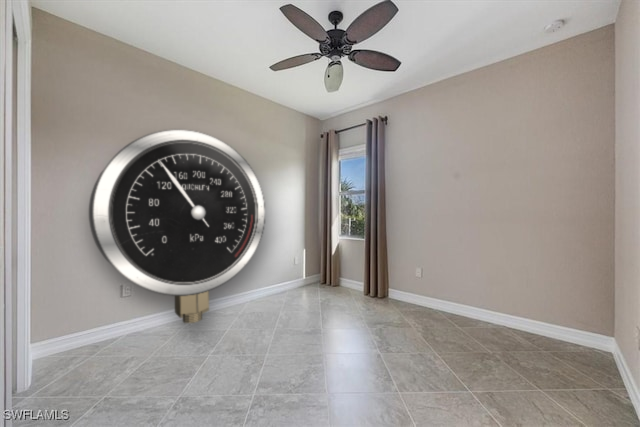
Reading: **140** kPa
